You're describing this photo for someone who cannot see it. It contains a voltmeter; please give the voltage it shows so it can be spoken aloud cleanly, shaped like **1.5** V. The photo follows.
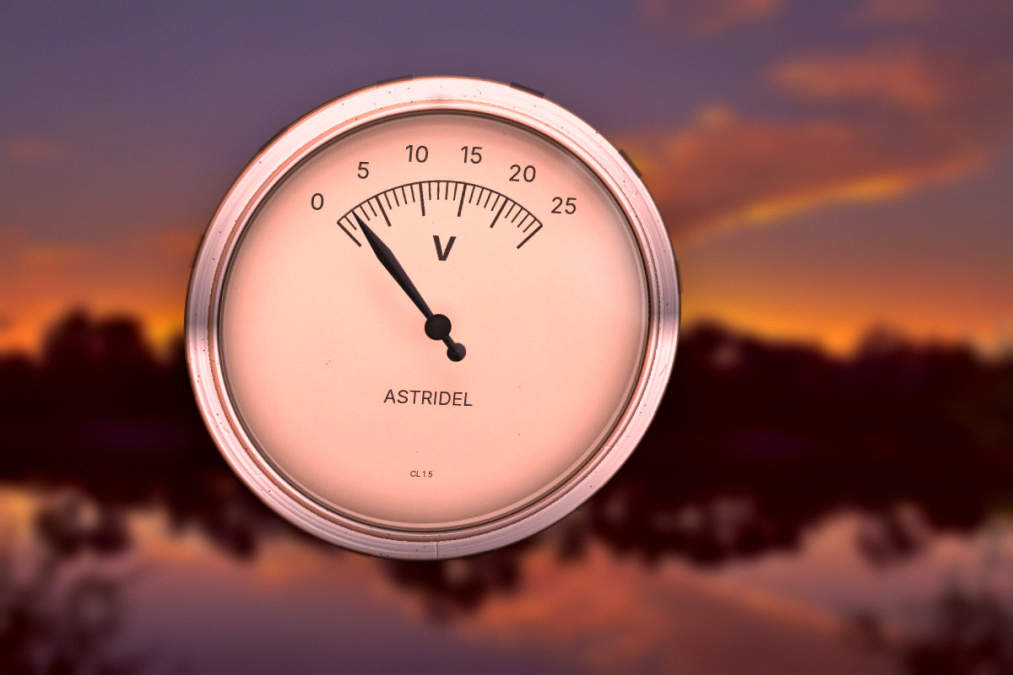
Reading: **2** V
